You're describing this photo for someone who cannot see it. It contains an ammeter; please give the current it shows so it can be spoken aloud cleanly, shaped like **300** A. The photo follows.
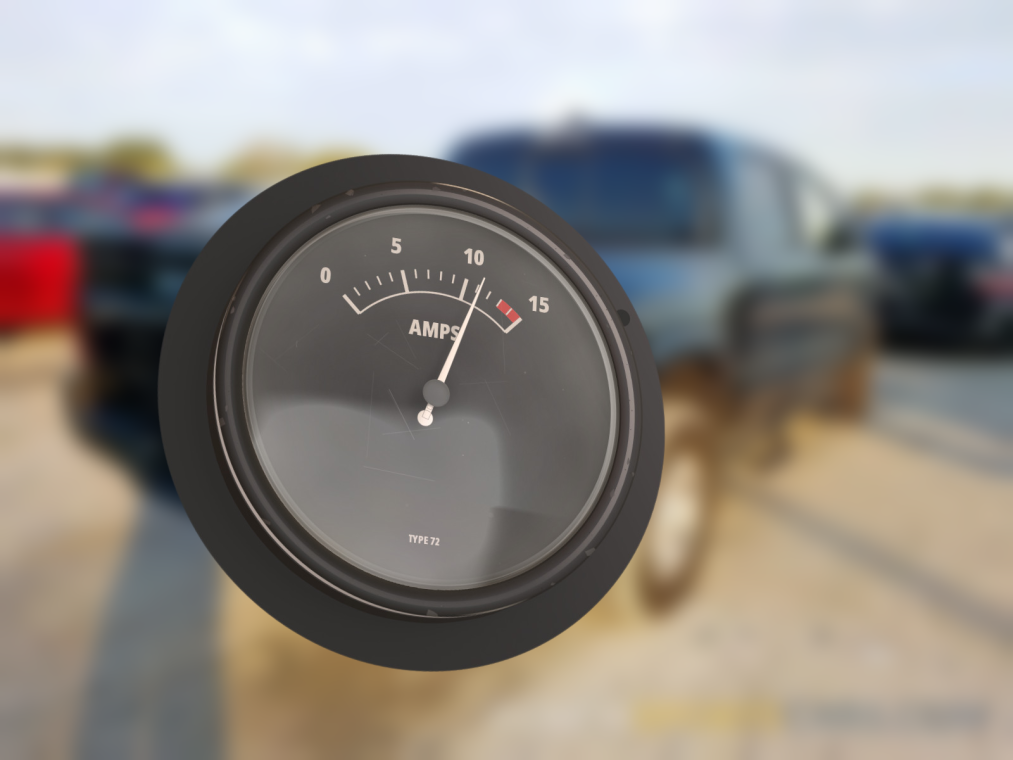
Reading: **11** A
